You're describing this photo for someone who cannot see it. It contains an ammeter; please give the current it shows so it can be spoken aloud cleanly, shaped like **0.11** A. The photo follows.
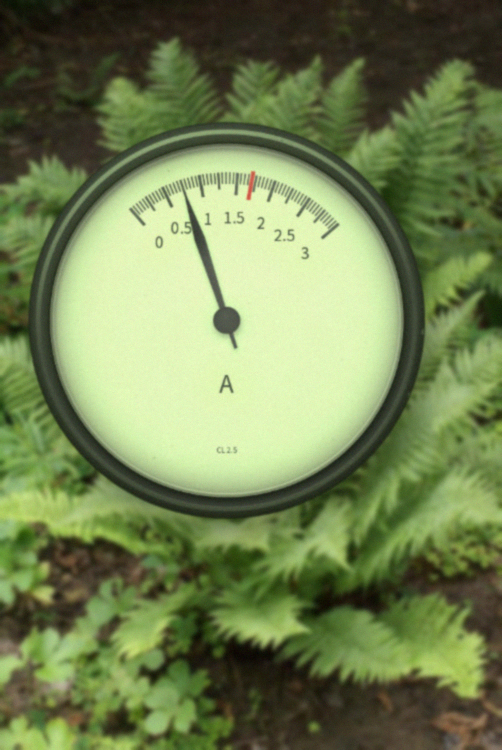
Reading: **0.75** A
